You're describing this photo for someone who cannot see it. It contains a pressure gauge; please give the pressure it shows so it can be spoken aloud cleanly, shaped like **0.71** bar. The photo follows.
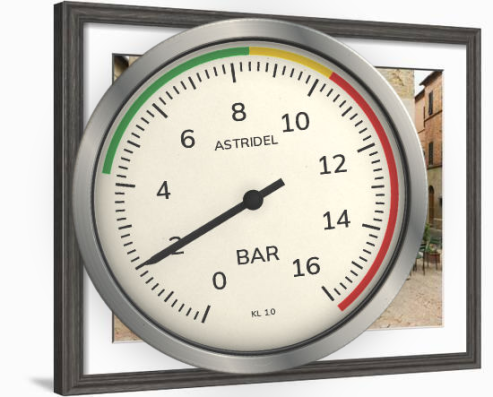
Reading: **2** bar
